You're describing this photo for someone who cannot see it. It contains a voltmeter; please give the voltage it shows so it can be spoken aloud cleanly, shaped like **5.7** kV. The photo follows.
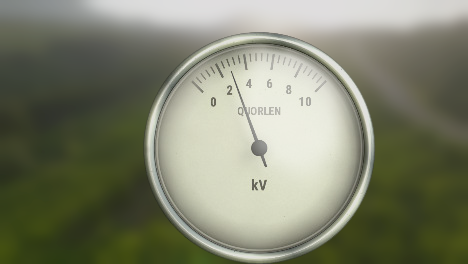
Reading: **2.8** kV
